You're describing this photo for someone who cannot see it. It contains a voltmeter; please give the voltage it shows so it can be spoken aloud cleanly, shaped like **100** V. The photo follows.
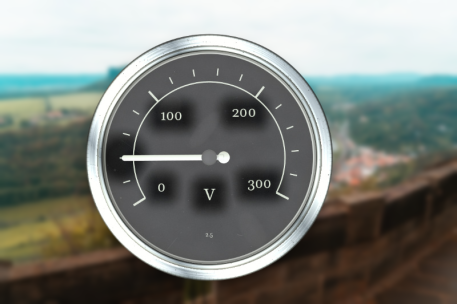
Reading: **40** V
